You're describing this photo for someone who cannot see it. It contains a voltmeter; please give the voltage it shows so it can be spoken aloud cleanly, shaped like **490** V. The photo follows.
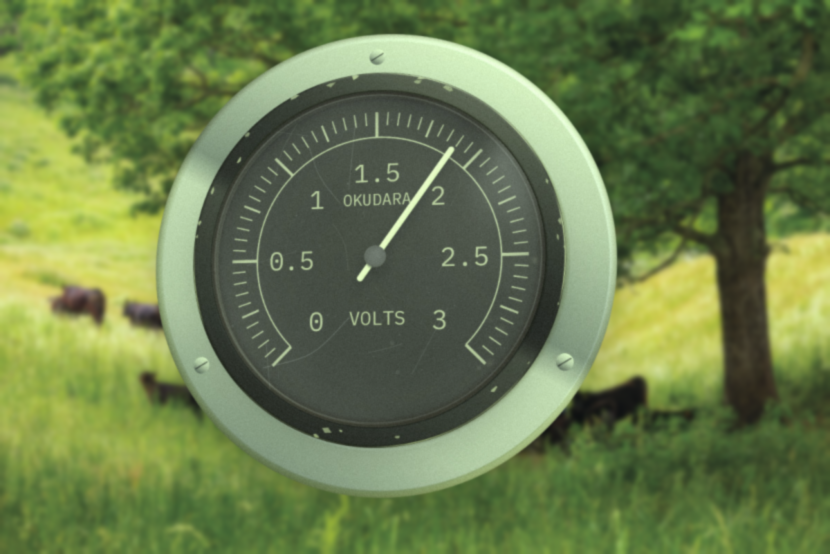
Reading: **1.9** V
